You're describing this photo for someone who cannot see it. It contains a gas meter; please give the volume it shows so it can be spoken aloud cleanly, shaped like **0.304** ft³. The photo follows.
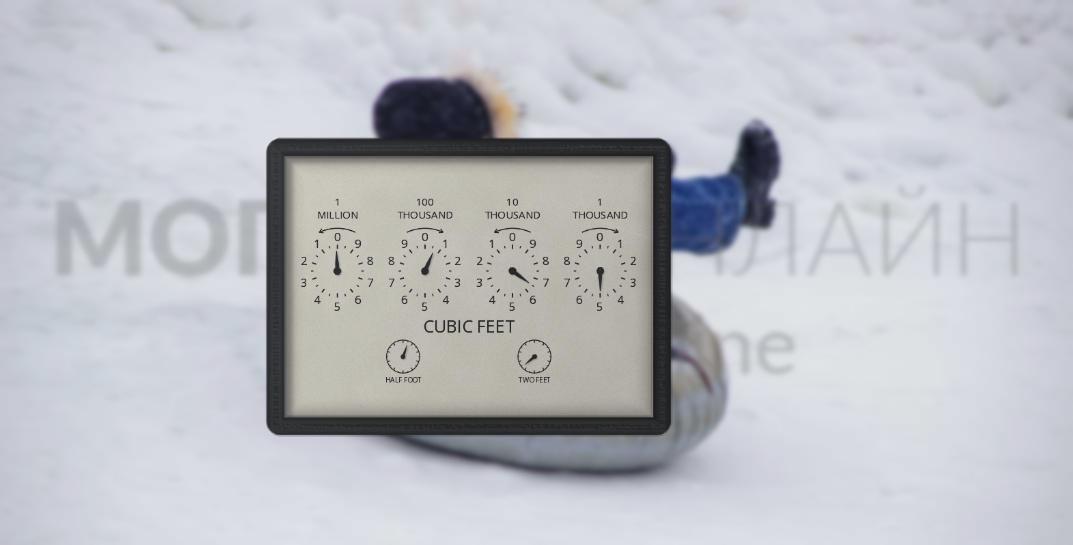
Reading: **6500** ft³
